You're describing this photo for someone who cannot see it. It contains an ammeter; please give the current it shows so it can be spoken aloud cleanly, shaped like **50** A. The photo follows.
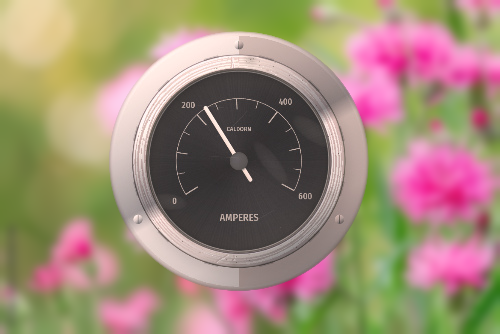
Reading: **225** A
